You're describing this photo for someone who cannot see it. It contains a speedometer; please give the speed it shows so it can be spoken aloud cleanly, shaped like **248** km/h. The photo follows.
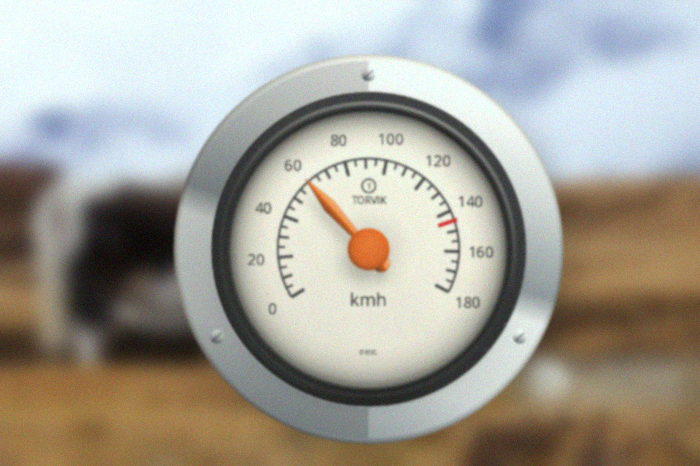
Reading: **60** km/h
